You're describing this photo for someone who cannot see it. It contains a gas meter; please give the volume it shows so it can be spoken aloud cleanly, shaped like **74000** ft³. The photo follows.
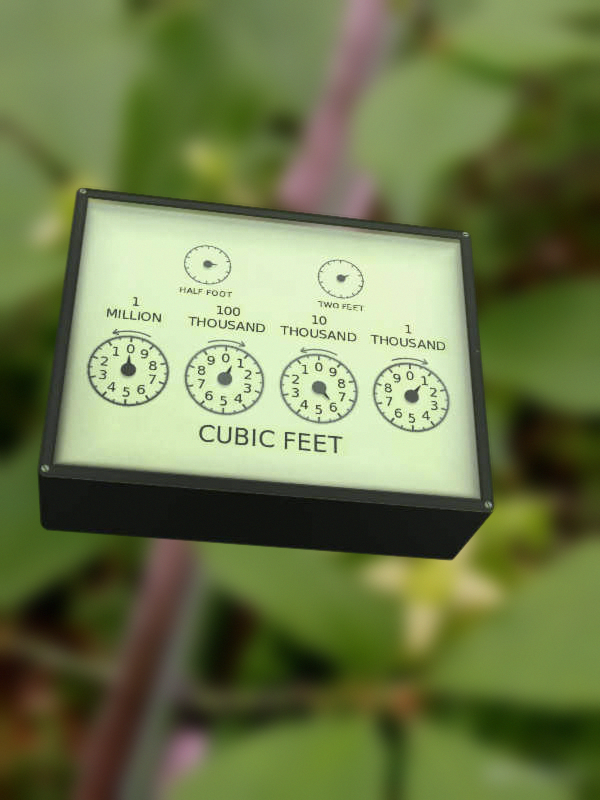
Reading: **6100** ft³
